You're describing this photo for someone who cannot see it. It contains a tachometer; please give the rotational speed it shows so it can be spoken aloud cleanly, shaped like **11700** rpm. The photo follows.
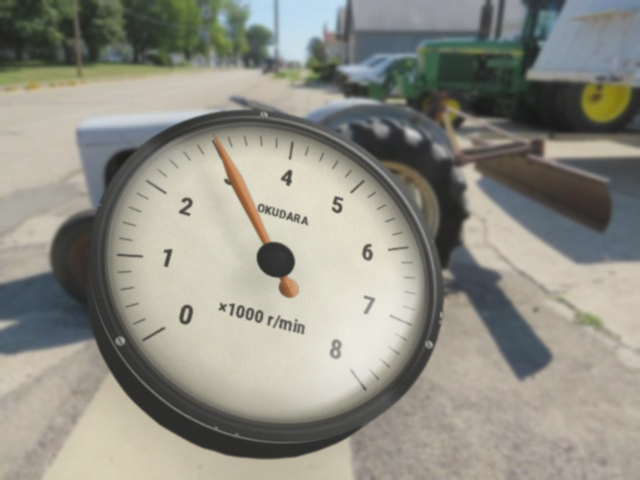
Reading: **3000** rpm
